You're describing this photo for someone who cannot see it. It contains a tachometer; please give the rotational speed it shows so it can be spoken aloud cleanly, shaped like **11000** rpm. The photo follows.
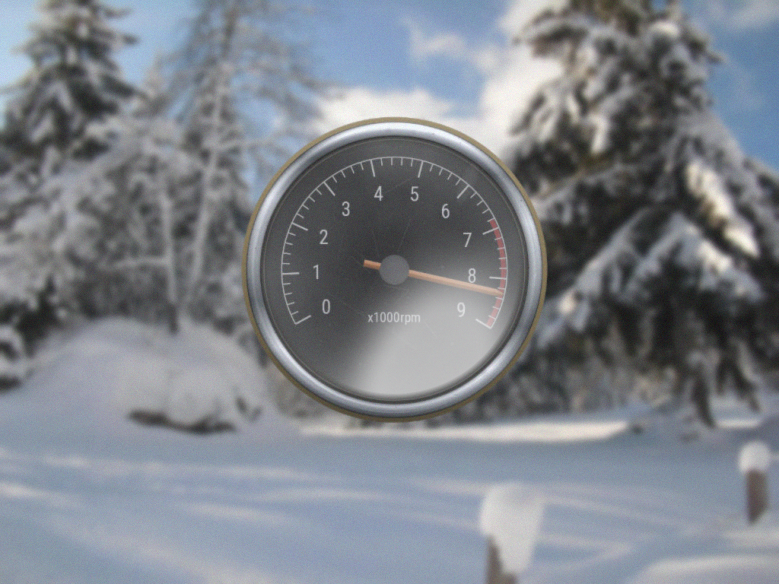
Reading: **8300** rpm
